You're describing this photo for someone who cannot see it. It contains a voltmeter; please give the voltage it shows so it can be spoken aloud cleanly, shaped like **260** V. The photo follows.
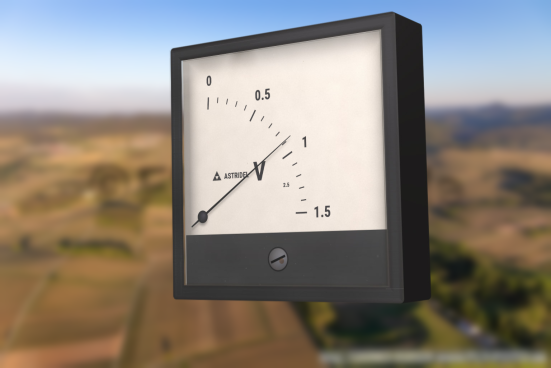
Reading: **0.9** V
